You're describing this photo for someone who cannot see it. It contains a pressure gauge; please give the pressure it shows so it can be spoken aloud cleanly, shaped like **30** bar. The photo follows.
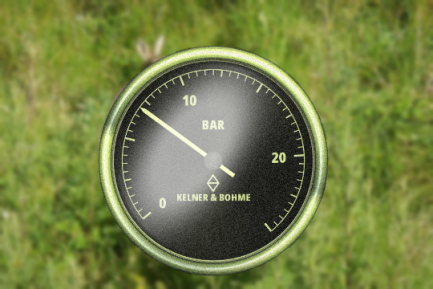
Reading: **7** bar
